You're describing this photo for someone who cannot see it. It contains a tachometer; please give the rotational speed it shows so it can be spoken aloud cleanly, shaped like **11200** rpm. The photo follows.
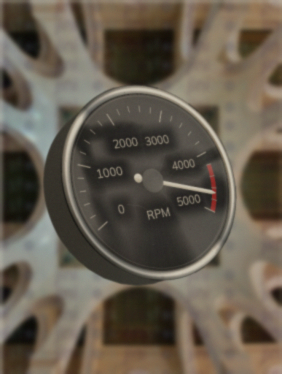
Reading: **4700** rpm
